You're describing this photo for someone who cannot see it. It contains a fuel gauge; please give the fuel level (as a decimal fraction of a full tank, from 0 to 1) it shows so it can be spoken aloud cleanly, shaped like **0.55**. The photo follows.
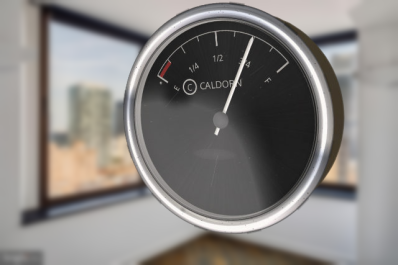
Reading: **0.75**
